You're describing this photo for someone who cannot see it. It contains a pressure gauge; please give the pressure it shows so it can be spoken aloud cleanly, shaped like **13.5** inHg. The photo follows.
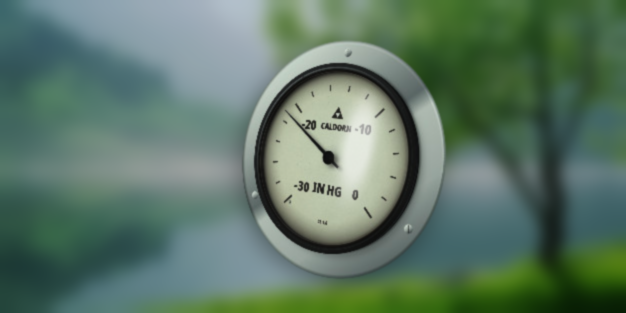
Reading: **-21** inHg
